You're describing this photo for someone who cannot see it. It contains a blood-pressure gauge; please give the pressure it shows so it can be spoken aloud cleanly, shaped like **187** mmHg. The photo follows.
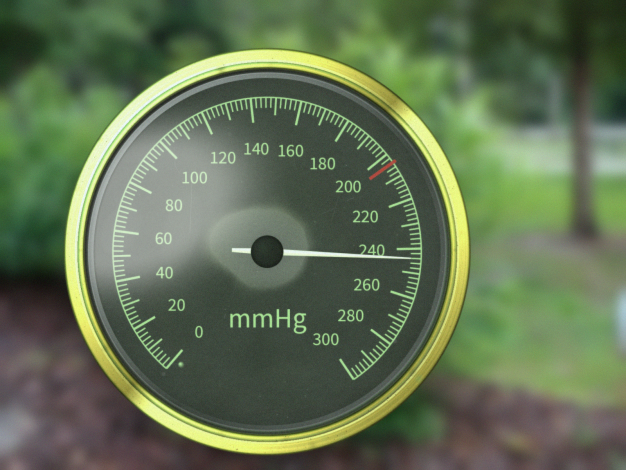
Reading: **244** mmHg
